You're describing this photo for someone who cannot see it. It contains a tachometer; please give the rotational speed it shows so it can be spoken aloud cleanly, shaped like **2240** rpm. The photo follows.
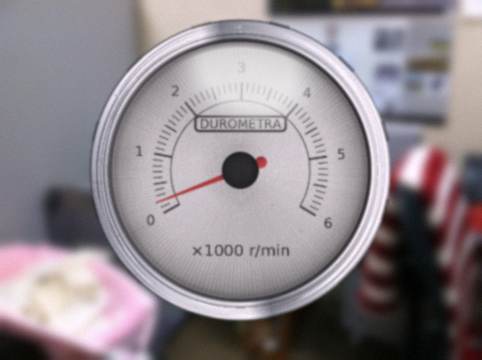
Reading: **200** rpm
